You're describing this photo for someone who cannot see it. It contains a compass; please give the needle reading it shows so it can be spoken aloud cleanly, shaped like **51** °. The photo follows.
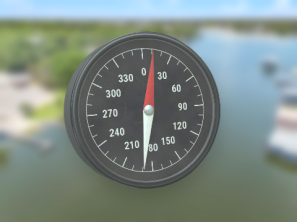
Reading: **10** °
